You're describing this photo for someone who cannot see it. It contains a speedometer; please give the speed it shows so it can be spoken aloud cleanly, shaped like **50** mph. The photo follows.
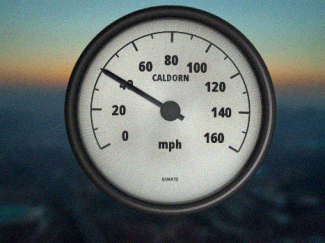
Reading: **40** mph
